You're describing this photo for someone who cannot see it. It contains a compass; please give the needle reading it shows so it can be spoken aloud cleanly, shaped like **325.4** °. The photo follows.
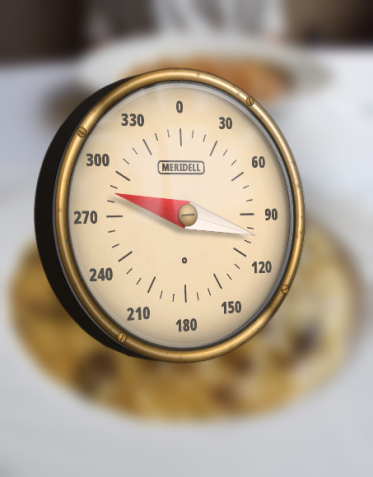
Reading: **285** °
